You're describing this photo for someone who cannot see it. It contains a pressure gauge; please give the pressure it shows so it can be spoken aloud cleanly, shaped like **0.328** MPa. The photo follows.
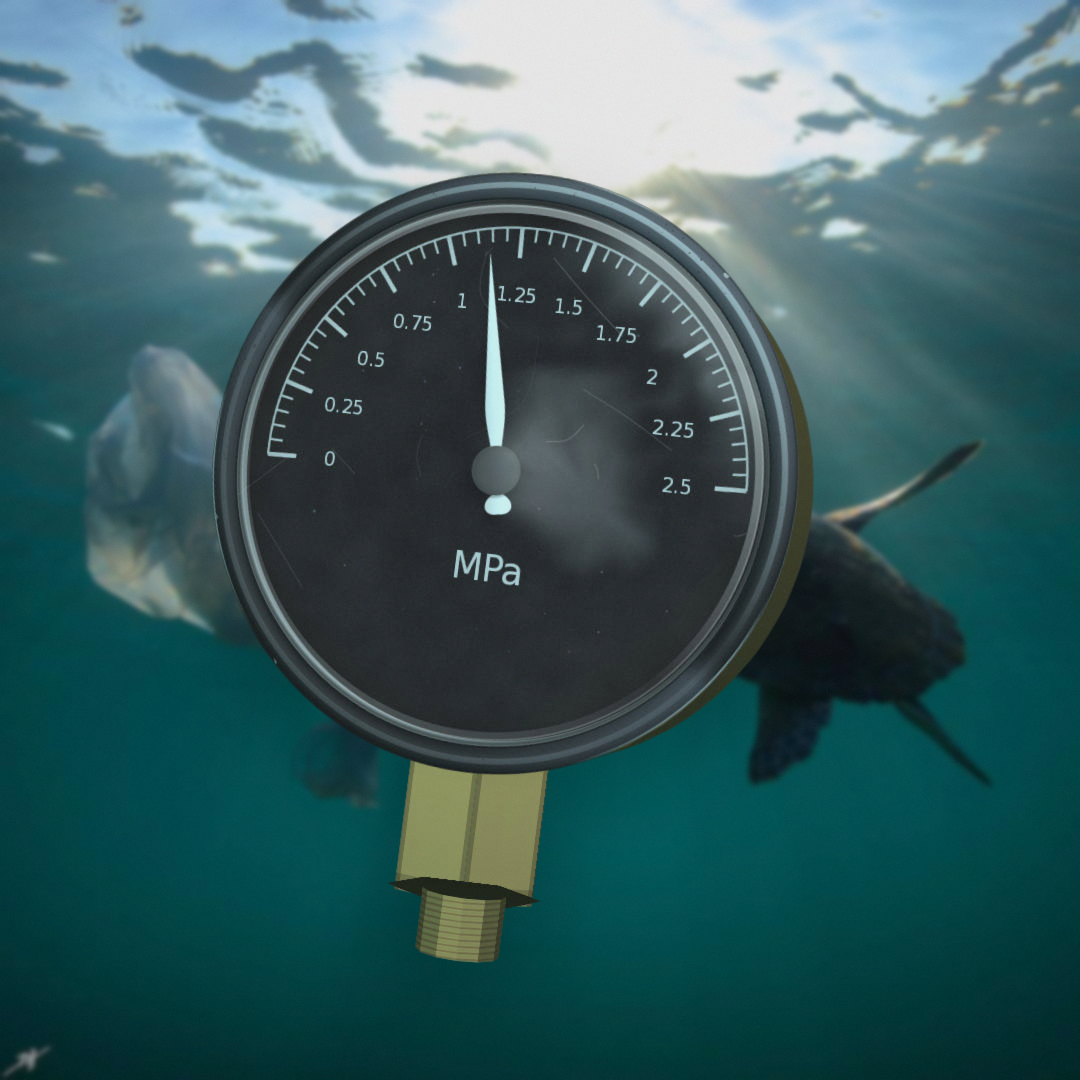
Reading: **1.15** MPa
